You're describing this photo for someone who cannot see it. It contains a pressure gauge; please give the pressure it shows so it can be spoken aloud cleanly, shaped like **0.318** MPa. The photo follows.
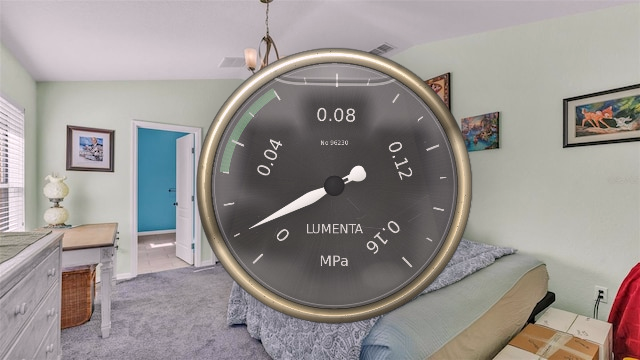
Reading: **0.01** MPa
